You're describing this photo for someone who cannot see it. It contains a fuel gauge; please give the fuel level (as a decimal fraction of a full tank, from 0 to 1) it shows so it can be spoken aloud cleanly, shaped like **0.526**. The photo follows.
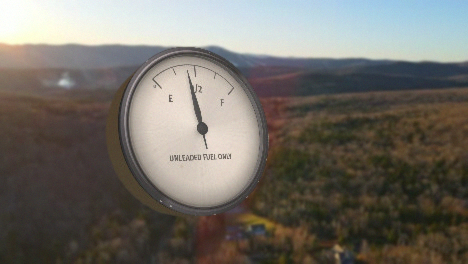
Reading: **0.375**
